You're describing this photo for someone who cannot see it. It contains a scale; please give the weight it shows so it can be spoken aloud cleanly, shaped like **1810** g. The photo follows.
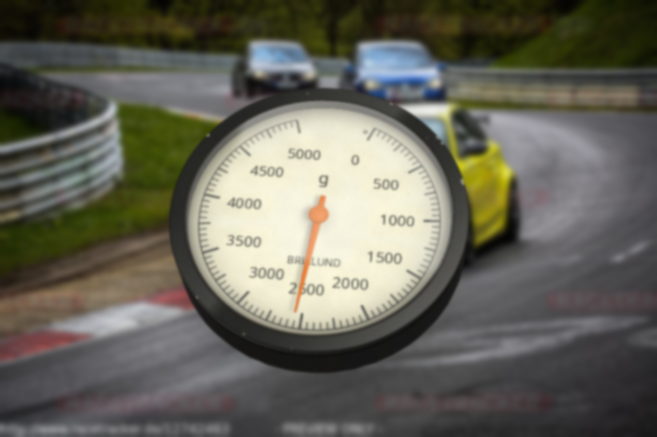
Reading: **2550** g
